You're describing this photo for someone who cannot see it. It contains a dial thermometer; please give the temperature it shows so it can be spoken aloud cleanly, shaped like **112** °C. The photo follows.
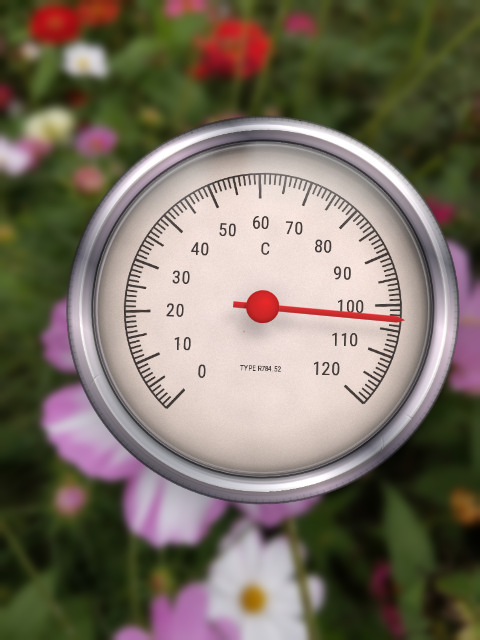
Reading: **103** °C
